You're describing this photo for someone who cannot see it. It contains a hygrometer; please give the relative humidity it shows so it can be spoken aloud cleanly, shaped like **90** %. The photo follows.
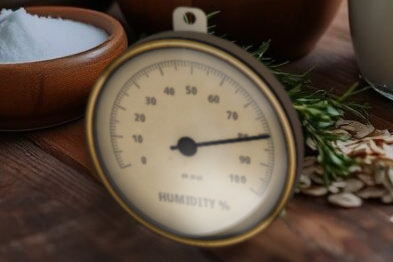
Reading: **80** %
